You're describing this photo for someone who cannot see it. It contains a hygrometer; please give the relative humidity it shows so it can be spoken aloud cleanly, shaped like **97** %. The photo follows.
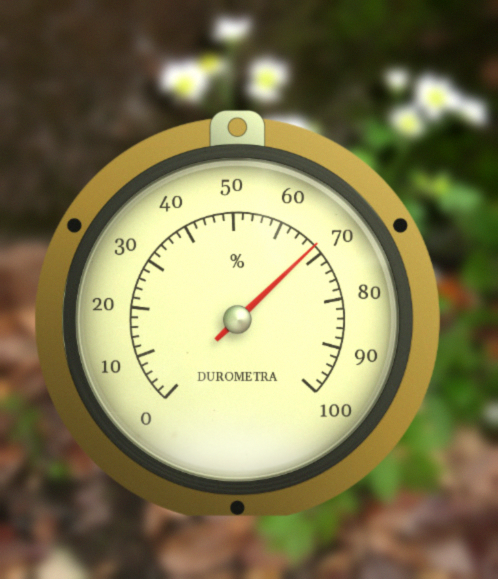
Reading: **68** %
